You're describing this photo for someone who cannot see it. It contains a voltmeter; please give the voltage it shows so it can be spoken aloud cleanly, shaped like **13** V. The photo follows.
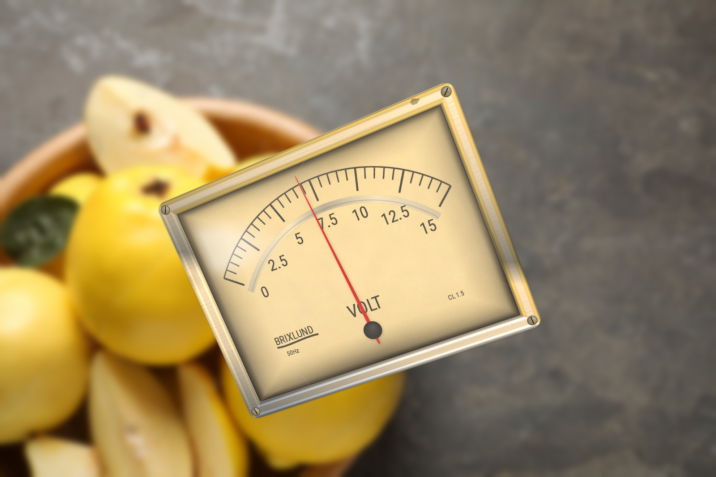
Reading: **7** V
